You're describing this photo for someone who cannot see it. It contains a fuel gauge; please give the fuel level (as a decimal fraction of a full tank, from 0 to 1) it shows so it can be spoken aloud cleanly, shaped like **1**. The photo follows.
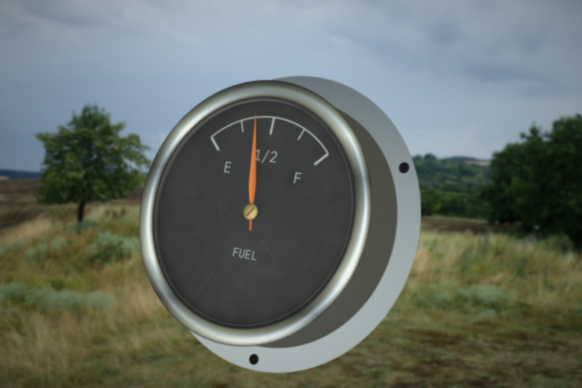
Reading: **0.375**
